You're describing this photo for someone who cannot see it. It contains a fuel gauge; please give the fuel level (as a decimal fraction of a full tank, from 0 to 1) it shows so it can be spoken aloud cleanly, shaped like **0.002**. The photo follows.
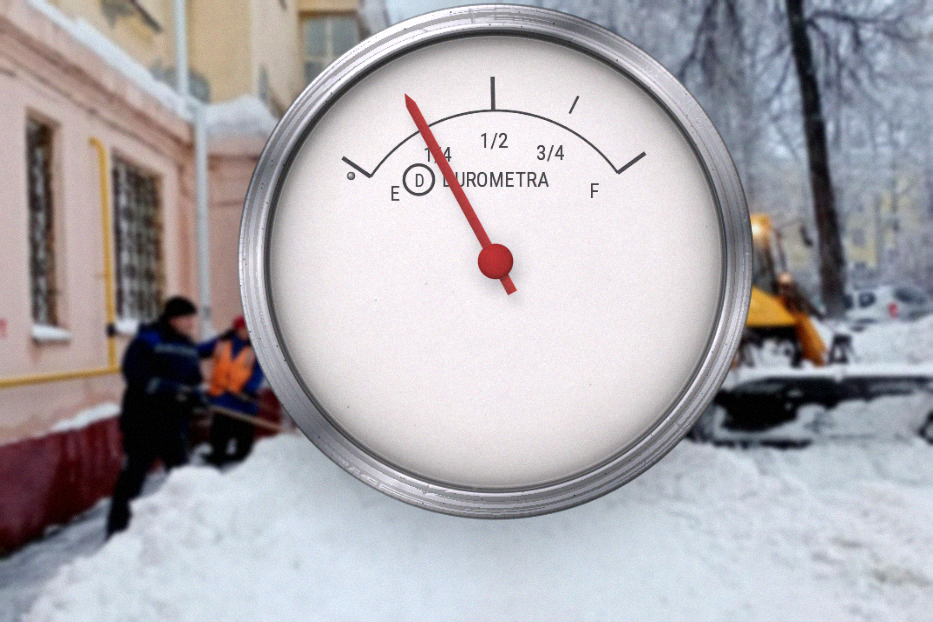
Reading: **0.25**
